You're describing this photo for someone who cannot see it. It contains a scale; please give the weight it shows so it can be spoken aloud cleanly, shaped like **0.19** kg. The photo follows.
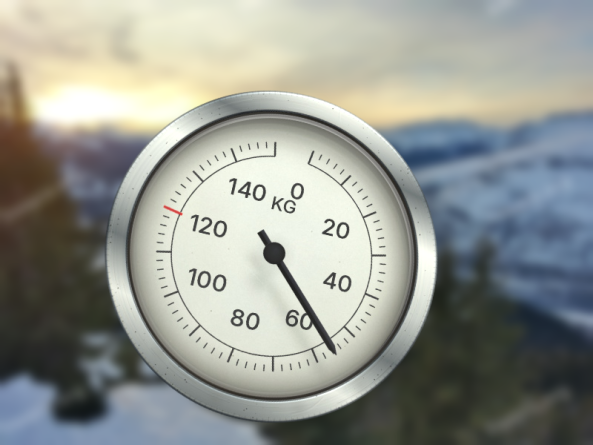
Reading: **56** kg
